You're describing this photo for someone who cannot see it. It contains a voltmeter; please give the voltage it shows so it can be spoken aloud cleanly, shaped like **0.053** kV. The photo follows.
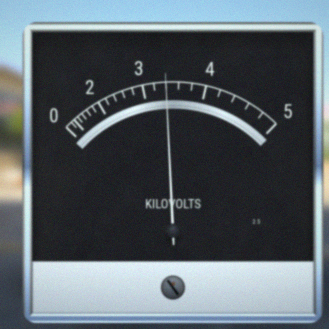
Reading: **3.4** kV
